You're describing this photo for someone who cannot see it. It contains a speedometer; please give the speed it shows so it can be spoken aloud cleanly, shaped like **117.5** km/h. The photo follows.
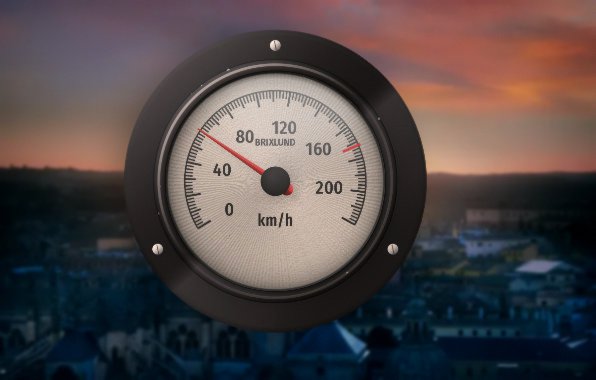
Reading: **60** km/h
